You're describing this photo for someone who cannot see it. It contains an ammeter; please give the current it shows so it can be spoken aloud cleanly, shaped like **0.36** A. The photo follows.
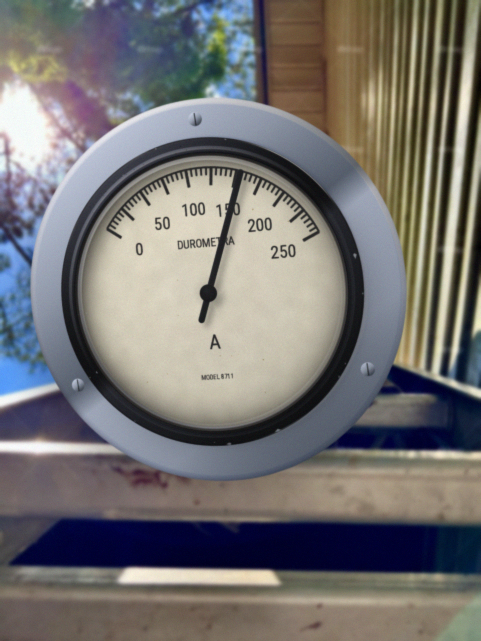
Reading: **155** A
